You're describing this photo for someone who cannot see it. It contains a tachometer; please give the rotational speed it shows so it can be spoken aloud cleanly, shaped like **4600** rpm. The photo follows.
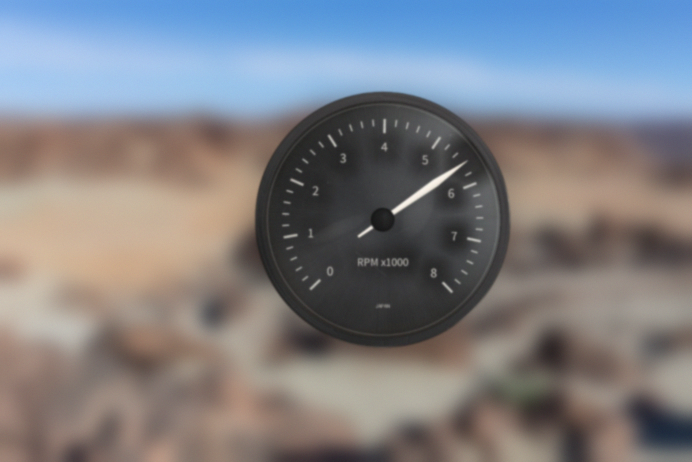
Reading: **5600** rpm
